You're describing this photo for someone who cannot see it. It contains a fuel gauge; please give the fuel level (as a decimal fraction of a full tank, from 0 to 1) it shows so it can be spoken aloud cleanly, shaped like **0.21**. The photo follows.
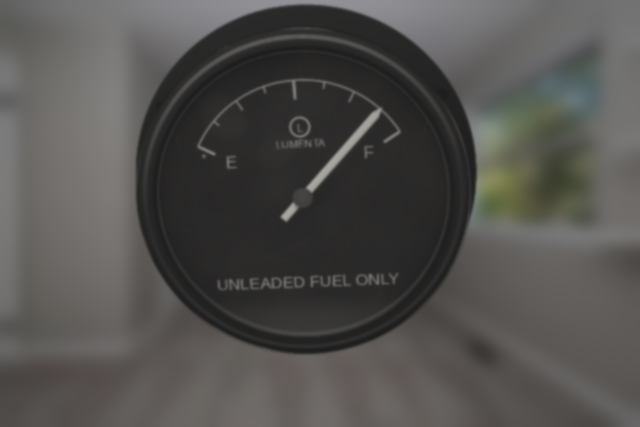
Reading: **0.875**
